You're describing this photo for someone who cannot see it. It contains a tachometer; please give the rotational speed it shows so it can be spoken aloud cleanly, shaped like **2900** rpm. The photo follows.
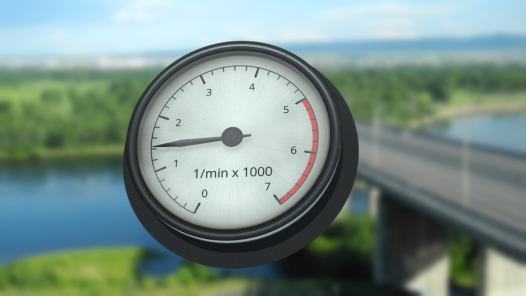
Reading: **1400** rpm
